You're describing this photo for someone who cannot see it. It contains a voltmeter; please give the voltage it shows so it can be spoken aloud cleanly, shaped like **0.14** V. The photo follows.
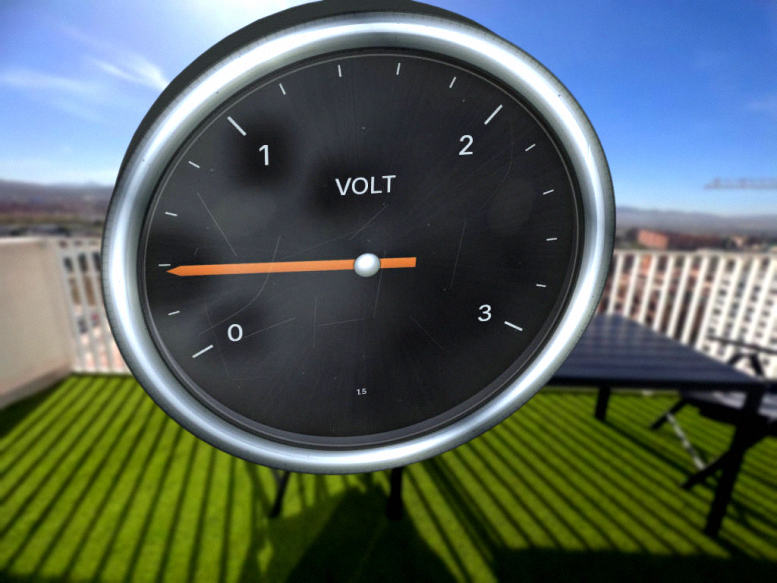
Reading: **0.4** V
